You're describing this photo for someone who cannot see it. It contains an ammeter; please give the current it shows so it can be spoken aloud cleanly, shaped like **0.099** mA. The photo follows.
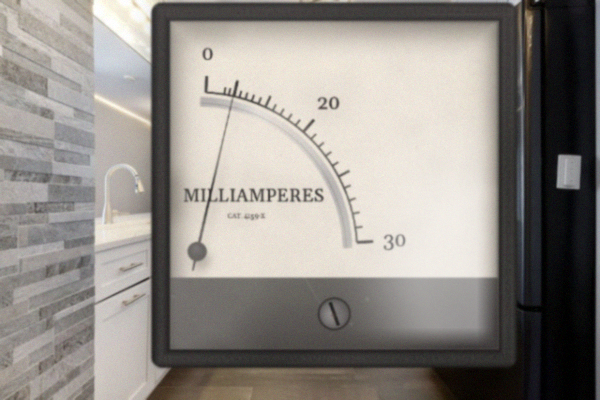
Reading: **10** mA
